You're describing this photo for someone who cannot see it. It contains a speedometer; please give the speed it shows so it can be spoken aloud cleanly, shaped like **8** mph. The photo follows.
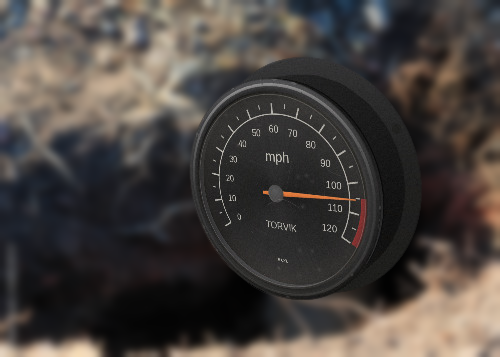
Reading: **105** mph
